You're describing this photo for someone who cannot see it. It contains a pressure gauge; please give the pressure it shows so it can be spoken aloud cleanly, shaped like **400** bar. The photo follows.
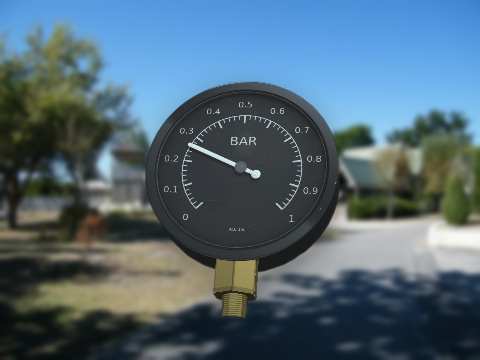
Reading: **0.26** bar
